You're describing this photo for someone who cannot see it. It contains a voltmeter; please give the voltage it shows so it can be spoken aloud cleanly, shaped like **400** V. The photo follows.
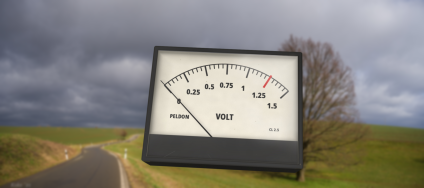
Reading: **0** V
